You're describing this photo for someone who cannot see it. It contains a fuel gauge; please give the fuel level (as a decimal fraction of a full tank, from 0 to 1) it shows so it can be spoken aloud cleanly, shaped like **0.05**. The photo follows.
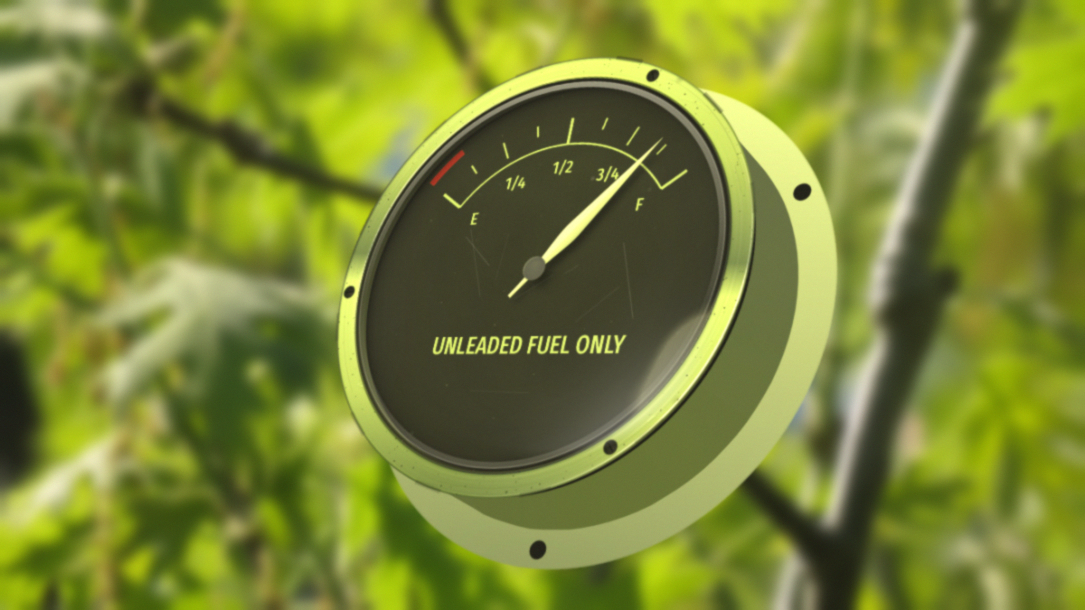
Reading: **0.875**
